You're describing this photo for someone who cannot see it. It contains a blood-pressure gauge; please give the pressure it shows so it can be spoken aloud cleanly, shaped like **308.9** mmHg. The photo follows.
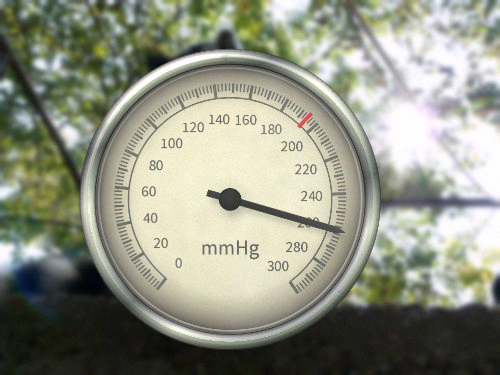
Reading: **260** mmHg
